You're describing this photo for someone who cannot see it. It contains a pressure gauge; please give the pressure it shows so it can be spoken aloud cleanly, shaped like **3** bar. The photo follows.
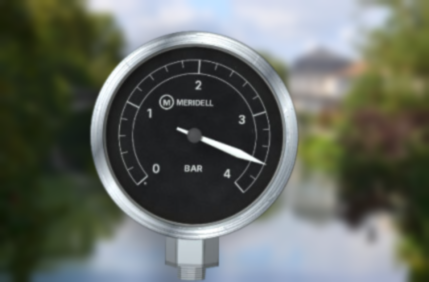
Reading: **3.6** bar
